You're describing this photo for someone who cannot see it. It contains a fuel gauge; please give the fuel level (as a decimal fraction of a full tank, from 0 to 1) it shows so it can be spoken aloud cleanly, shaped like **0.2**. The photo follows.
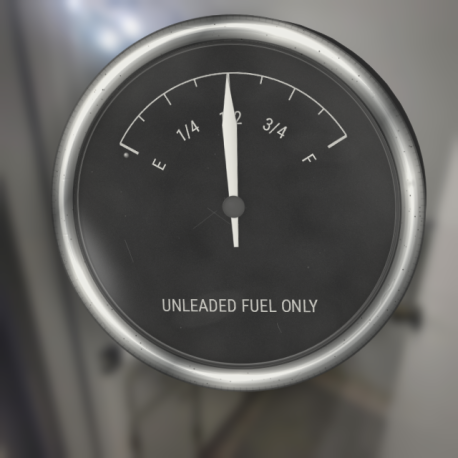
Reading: **0.5**
